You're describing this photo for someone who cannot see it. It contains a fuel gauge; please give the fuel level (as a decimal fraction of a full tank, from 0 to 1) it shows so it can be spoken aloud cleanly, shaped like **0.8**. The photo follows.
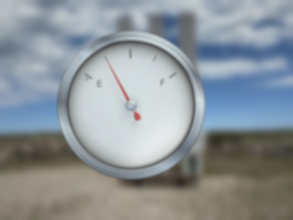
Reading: **0.25**
